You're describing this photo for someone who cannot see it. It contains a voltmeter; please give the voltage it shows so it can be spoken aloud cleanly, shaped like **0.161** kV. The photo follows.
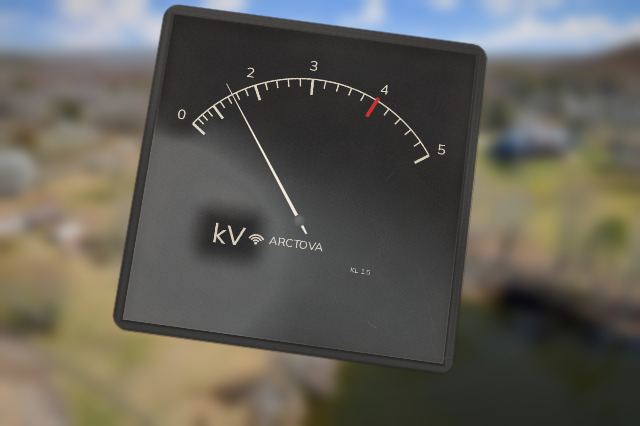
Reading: **1.5** kV
